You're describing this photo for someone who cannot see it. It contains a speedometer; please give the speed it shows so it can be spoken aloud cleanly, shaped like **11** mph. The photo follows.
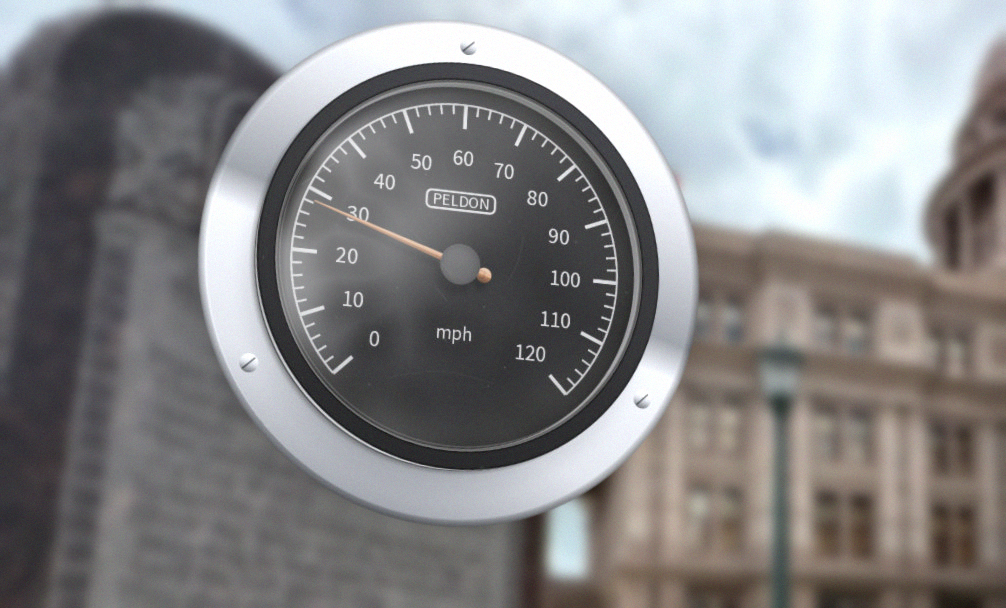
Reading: **28** mph
